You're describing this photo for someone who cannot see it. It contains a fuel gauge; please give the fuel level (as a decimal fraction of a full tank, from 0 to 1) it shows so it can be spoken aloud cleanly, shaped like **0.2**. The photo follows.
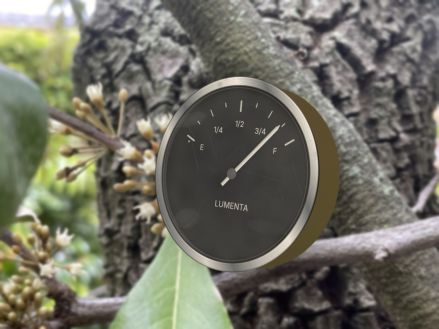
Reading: **0.875**
